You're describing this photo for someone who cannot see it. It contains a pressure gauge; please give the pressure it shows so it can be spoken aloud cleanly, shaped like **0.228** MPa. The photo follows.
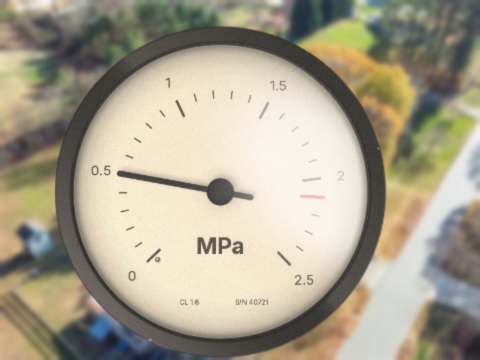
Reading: **0.5** MPa
